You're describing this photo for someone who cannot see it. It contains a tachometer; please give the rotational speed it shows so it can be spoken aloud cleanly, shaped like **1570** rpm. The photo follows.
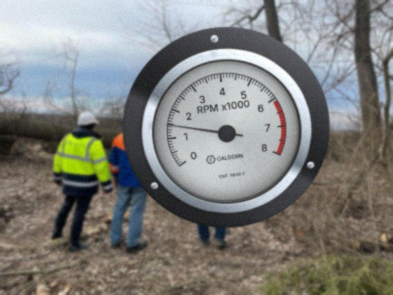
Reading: **1500** rpm
